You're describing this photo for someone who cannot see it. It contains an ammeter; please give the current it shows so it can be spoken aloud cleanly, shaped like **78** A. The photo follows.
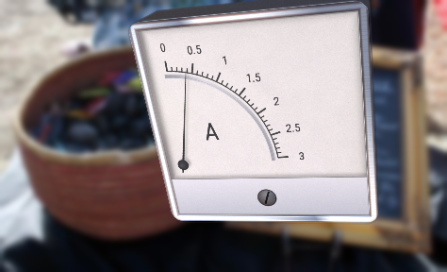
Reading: **0.4** A
